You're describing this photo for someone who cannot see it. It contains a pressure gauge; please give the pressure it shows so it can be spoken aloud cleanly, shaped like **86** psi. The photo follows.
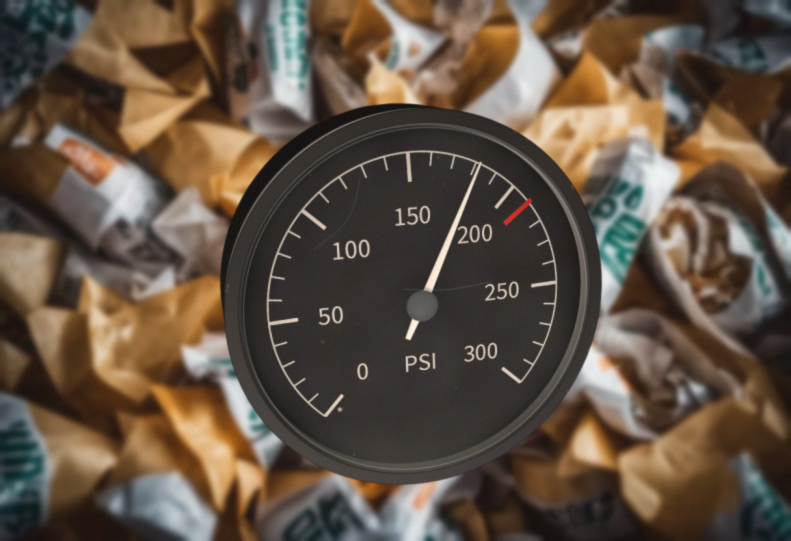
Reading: **180** psi
